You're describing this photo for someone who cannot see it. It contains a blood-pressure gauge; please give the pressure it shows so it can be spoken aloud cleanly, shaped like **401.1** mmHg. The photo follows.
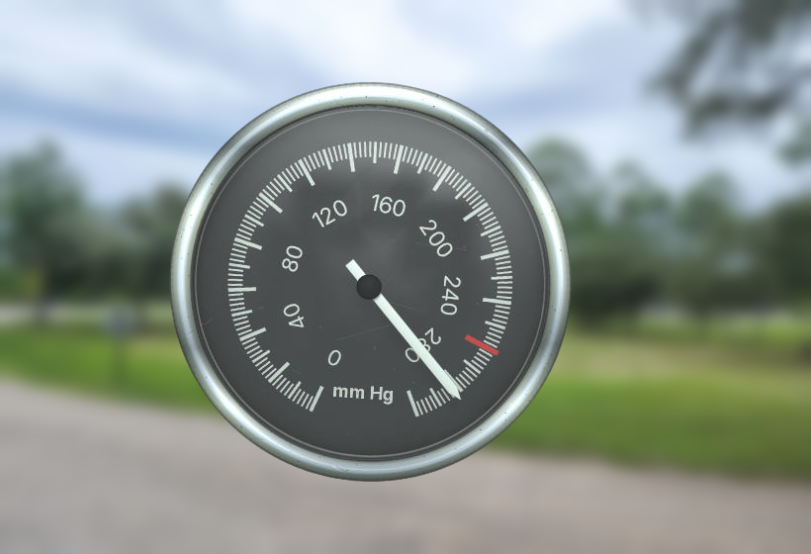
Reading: **282** mmHg
